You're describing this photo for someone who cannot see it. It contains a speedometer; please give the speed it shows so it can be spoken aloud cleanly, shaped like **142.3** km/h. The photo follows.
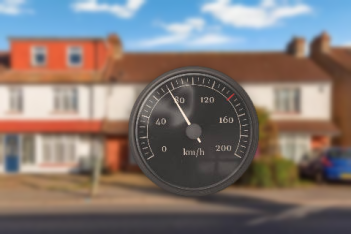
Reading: **75** km/h
